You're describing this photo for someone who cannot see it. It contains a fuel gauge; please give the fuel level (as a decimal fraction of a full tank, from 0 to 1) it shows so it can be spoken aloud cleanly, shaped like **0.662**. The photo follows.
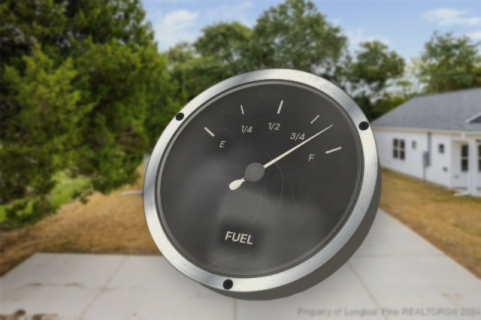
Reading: **0.875**
